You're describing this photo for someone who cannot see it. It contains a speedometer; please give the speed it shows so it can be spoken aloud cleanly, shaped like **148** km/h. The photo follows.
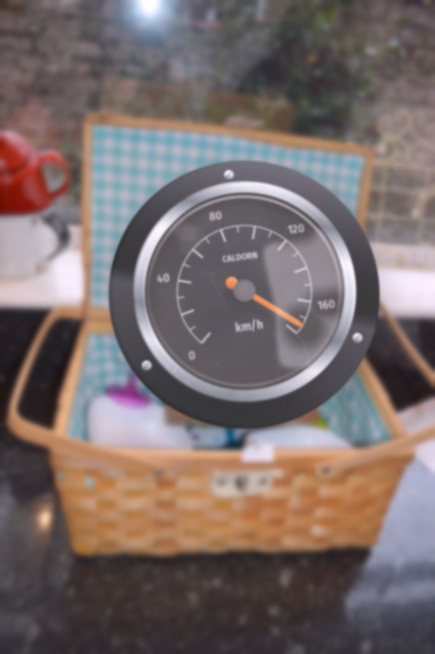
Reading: **175** km/h
